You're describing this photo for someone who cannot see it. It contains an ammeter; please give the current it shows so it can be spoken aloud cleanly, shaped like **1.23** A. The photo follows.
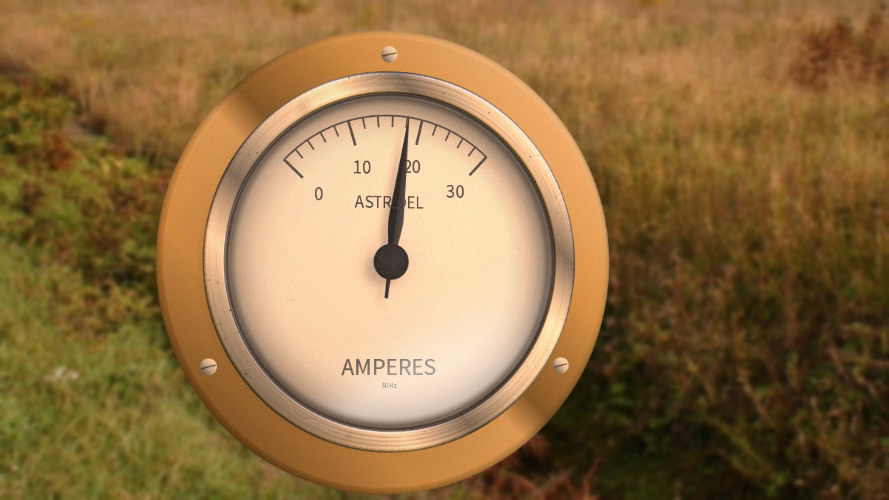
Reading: **18** A
